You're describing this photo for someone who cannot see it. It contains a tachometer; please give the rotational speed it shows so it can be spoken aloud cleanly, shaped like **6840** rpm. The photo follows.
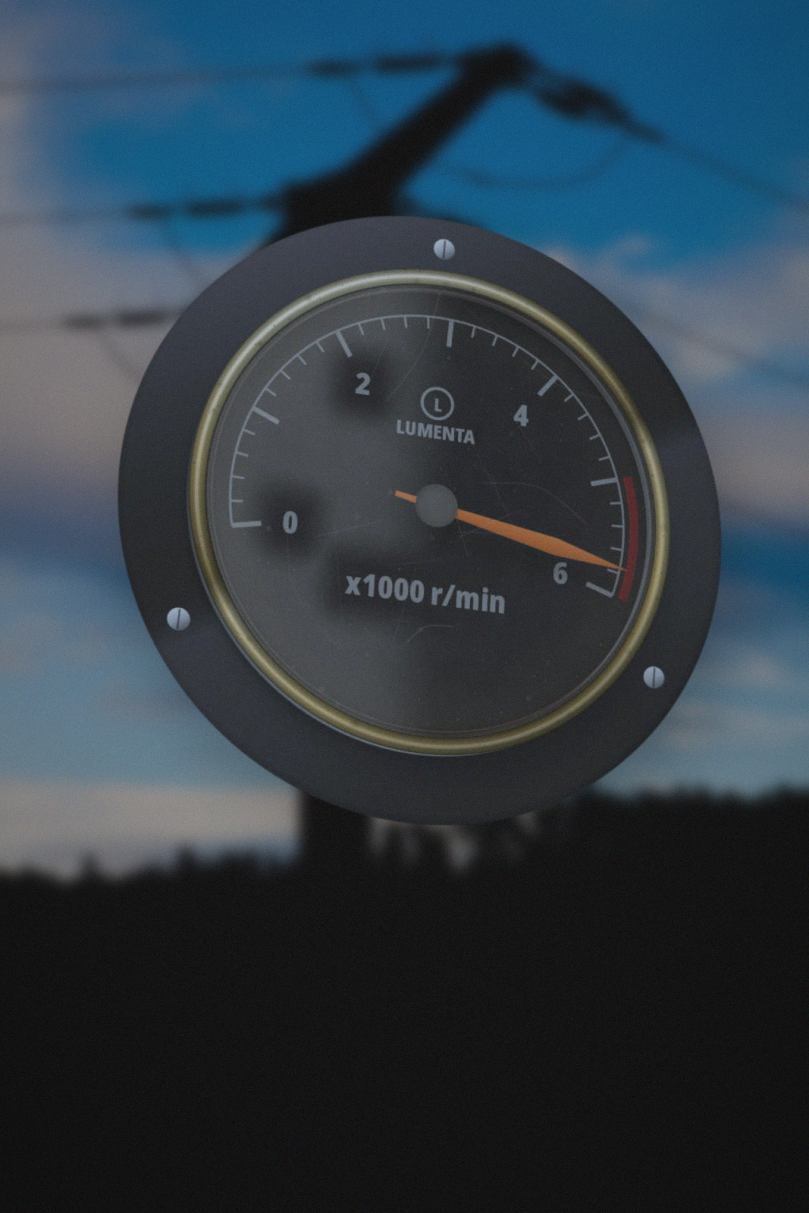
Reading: **5800** rpm
